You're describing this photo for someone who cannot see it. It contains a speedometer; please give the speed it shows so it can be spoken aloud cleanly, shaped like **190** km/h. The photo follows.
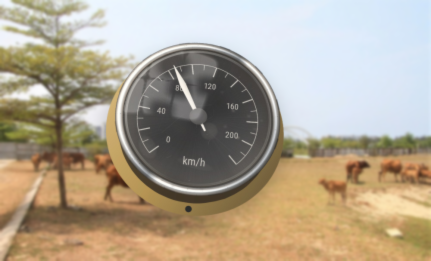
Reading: **85** km/h
